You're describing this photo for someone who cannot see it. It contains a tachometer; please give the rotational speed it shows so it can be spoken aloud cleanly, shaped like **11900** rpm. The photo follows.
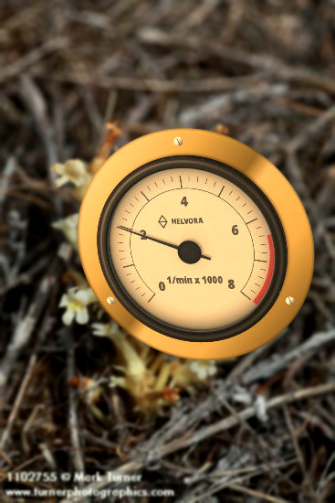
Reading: **2000** rpm
